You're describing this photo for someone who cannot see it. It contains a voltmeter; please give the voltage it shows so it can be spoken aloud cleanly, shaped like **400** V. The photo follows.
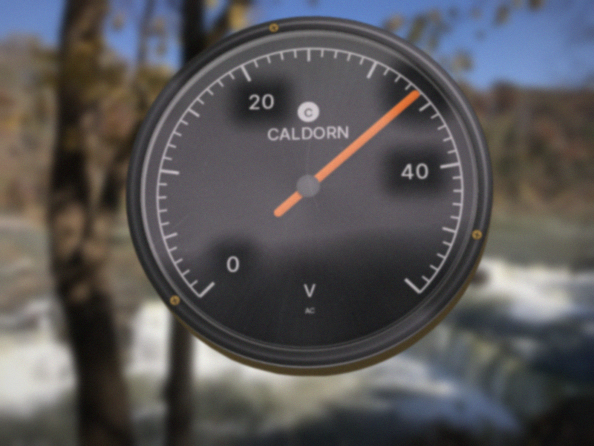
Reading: **34** V
